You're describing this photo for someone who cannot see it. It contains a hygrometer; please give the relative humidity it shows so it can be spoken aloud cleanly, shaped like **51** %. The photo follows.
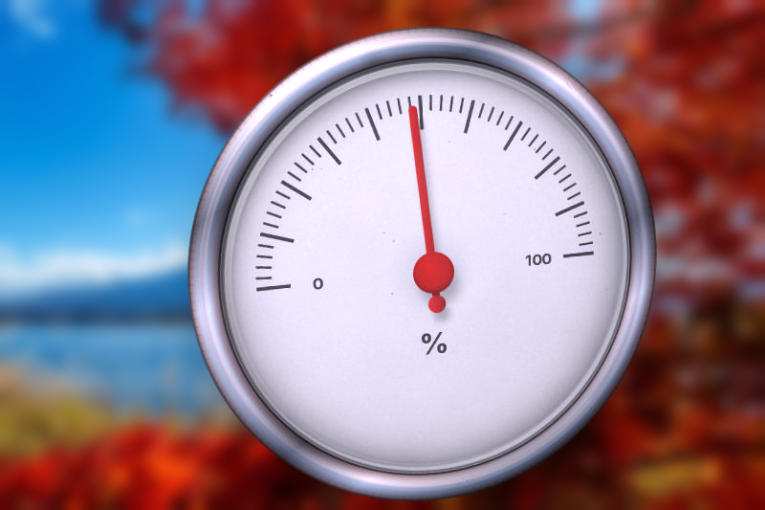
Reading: **48** %
